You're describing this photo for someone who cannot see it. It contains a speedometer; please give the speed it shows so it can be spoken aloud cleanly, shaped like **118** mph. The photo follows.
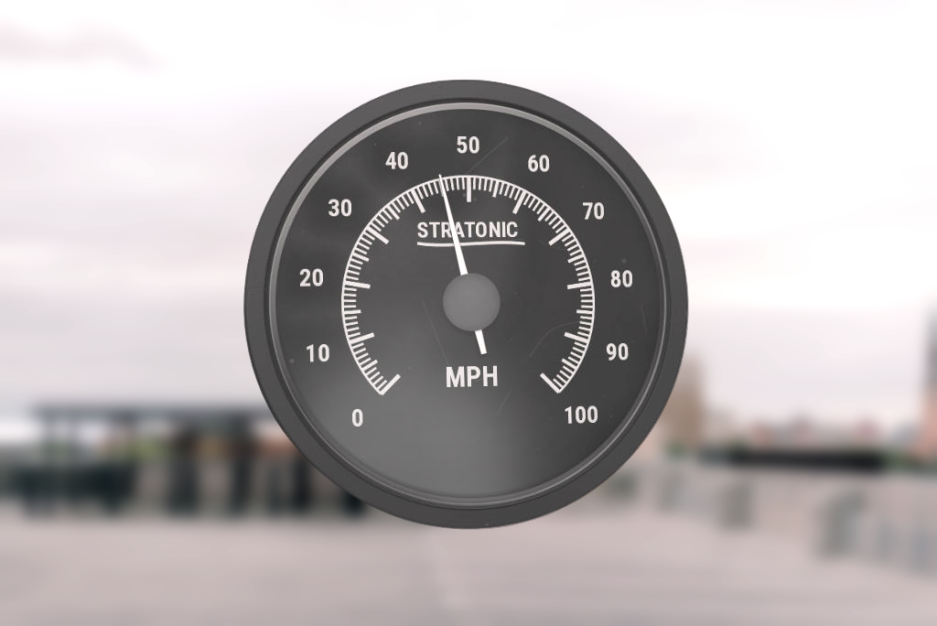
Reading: **45** mph
